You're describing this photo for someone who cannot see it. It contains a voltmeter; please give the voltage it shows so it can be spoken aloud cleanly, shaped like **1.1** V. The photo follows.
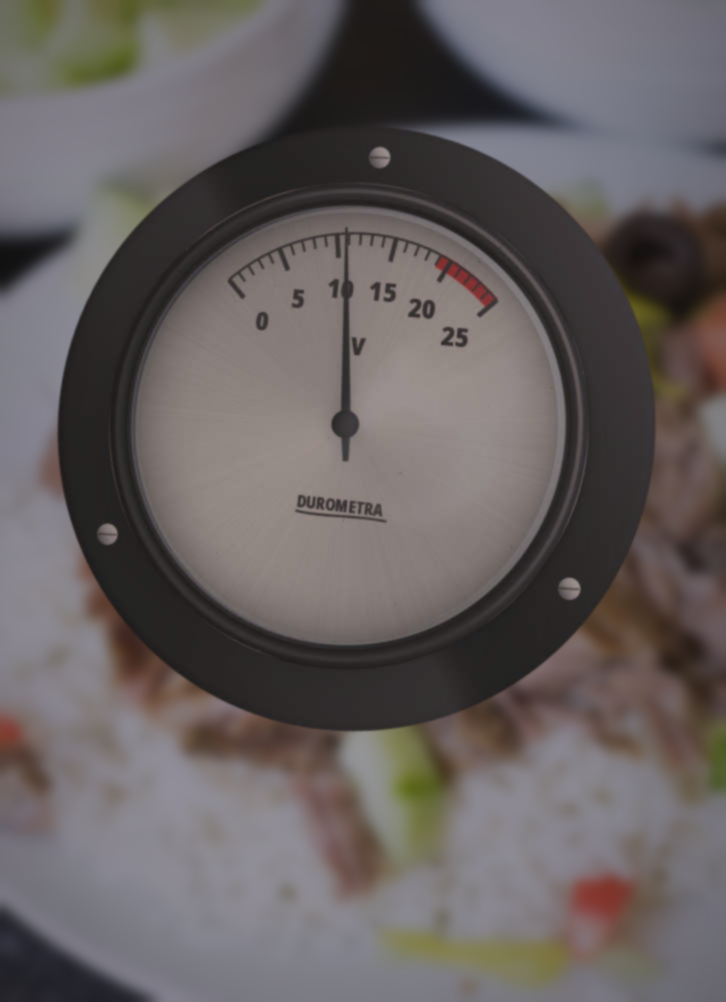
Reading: **11** V
